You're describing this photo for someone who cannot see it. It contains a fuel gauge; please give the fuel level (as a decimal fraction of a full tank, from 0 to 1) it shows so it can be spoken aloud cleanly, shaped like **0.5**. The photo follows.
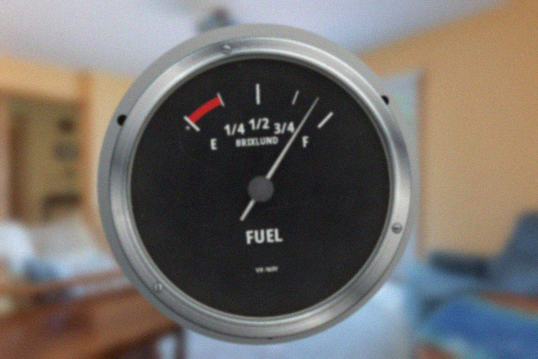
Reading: **0.875**
